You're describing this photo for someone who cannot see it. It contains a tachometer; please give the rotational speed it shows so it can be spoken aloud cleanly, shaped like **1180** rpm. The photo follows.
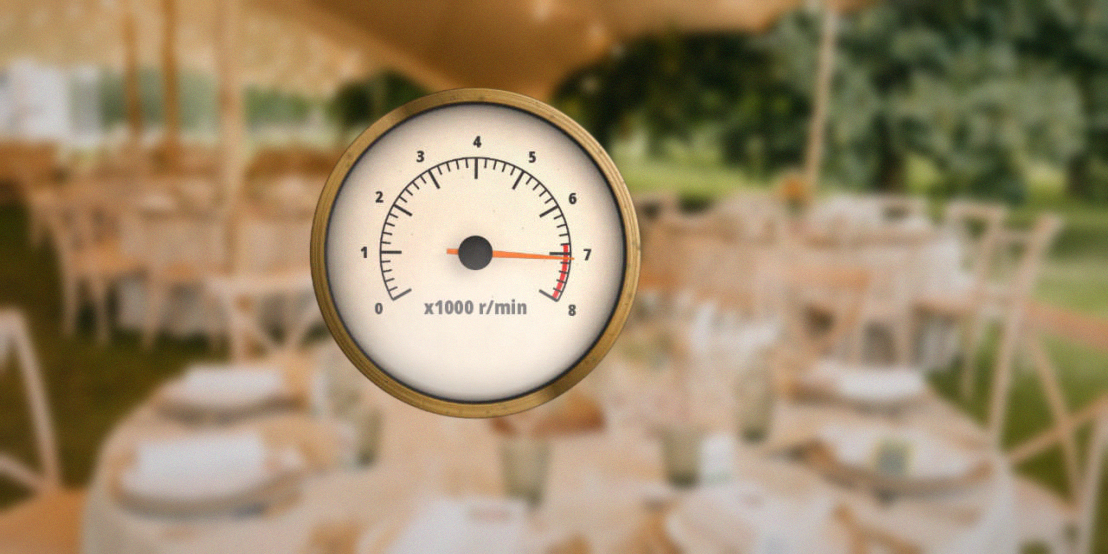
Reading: **7100** rpm
